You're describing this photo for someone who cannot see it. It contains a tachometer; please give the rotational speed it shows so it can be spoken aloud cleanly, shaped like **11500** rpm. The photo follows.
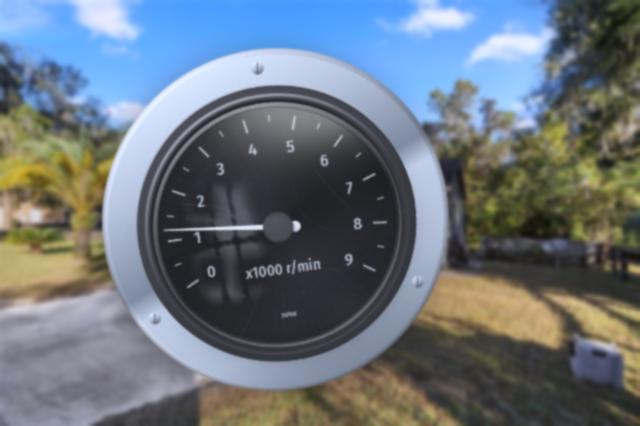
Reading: **1250** rpm
